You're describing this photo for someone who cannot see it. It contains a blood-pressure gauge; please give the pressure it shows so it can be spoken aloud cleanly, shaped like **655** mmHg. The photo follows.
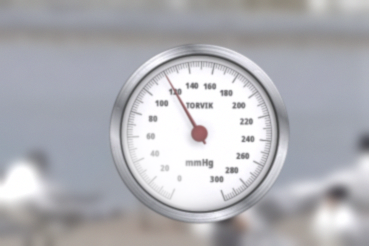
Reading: **120** mmHg
